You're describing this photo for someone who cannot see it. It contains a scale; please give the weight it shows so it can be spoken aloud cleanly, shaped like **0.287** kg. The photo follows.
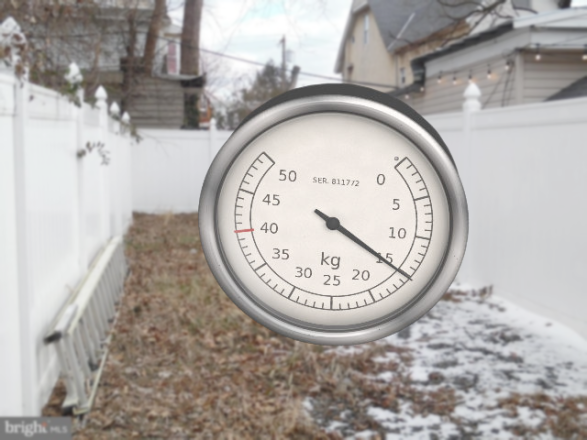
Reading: **15** kg
